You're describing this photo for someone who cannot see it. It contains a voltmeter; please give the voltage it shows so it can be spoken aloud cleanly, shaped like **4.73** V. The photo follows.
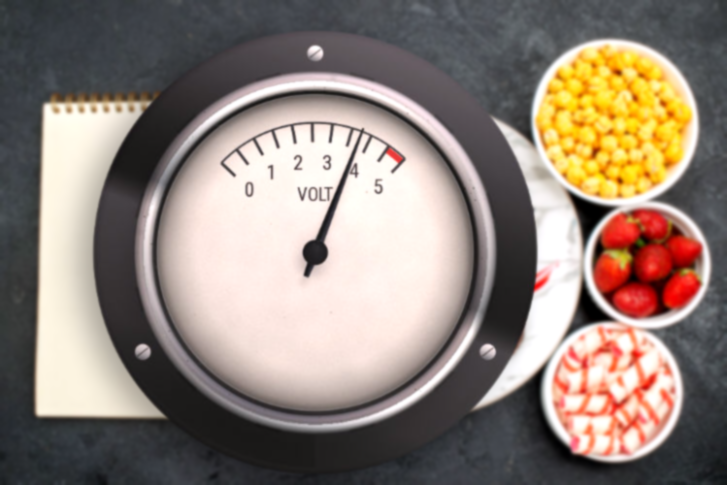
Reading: **3.75** V
